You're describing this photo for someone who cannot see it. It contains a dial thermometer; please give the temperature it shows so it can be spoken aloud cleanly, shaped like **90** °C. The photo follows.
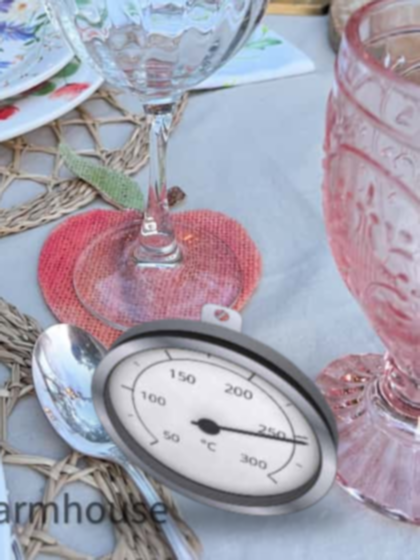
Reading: **250** °C
